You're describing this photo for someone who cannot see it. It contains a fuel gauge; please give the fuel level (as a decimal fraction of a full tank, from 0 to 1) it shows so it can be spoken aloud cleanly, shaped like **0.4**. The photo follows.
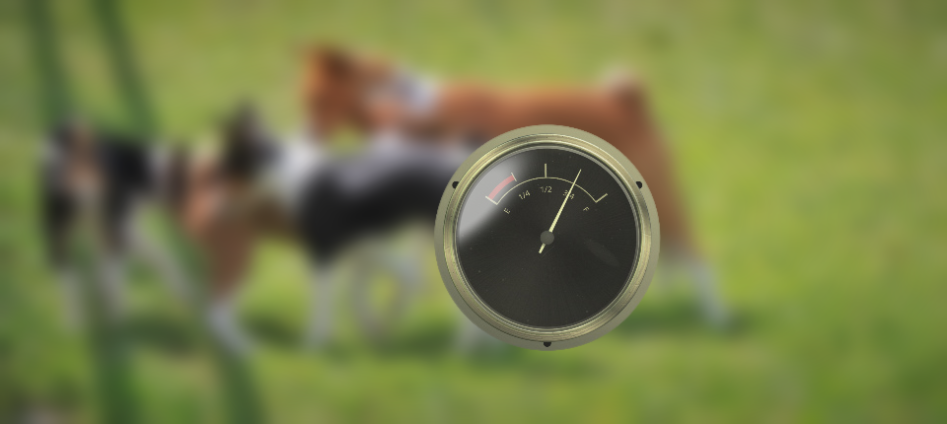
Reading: **0.75**
